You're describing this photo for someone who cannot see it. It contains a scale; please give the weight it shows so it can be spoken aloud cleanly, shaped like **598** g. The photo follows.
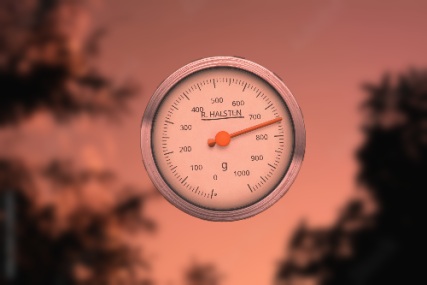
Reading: **750** g
